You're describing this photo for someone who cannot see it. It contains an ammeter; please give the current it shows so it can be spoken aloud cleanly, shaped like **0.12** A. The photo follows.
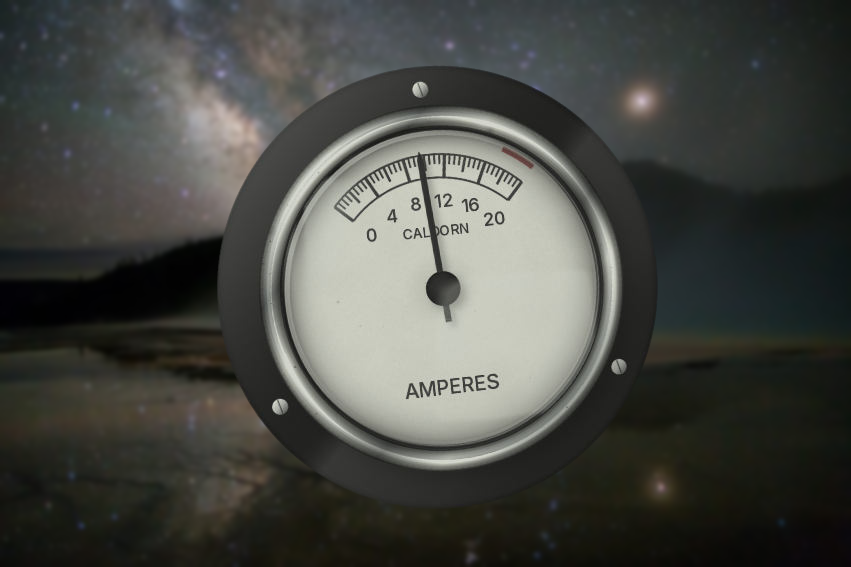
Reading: **9.5** A
